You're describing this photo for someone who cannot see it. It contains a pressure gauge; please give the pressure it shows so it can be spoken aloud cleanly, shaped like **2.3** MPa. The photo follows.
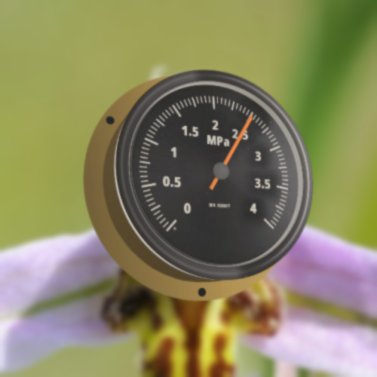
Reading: **2.5** MPa
